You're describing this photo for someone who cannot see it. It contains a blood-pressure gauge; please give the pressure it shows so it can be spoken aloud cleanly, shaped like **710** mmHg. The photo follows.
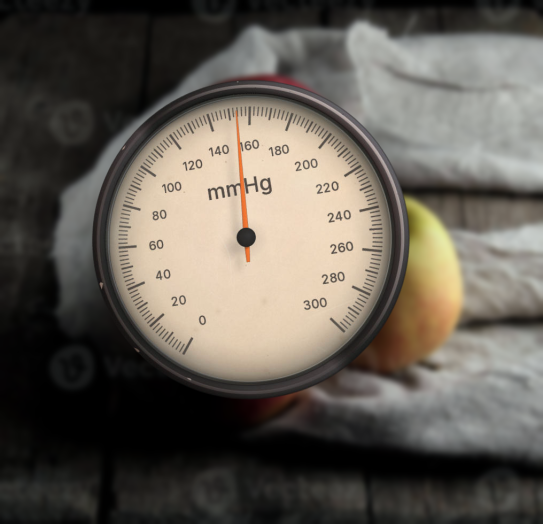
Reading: **154** mmHg
